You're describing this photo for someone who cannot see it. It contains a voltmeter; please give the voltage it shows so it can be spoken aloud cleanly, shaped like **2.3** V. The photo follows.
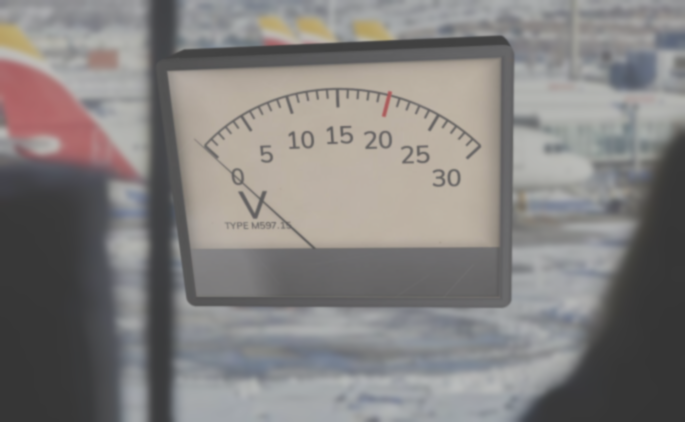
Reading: **0** V
